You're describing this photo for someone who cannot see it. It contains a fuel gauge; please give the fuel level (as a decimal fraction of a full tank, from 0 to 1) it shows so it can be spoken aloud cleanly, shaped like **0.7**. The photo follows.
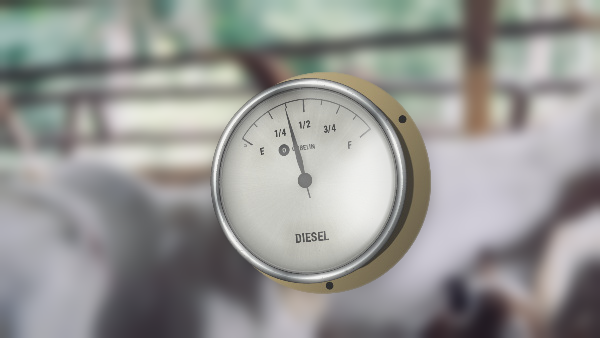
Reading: **0.375**
